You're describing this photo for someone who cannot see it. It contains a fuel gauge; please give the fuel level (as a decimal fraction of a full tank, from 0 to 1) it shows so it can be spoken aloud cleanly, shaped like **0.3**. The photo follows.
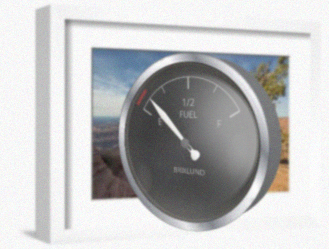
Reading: **0.125**
